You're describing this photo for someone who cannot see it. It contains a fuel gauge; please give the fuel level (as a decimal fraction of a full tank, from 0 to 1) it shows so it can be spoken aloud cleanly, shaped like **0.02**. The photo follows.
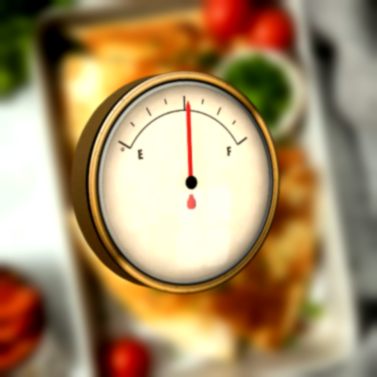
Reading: **0.5**
